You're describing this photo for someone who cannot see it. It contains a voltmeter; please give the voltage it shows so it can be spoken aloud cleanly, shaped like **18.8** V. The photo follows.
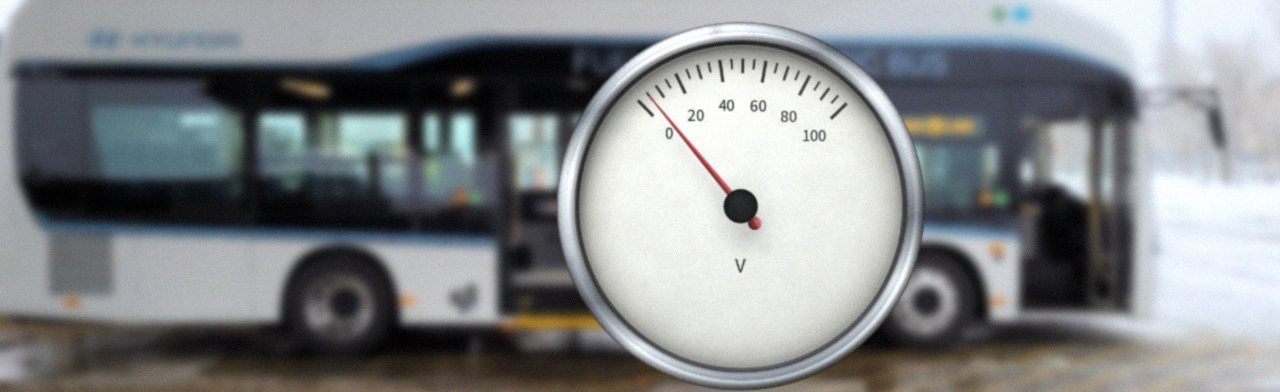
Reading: **5** V
